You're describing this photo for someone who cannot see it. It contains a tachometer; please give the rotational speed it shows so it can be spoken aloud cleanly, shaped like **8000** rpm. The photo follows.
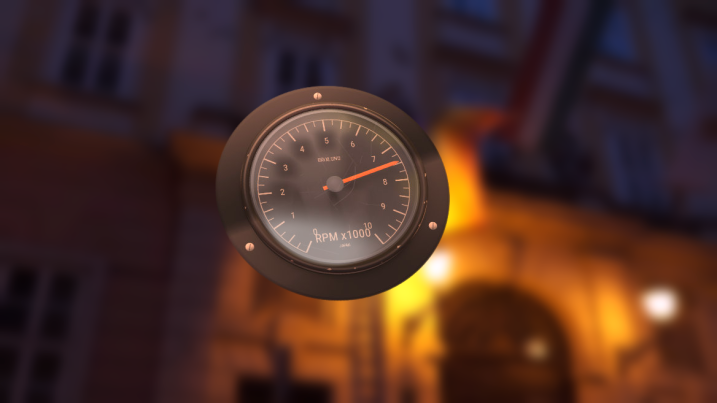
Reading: **7500** rpm
